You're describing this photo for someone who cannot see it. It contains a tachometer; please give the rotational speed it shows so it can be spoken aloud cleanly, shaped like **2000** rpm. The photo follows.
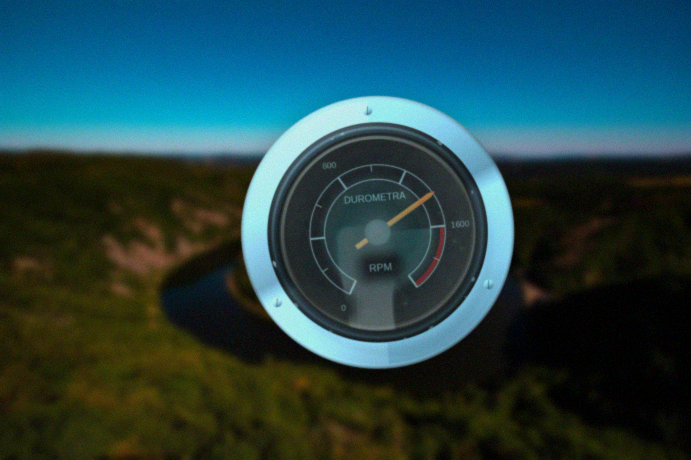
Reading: **1400** rpm
